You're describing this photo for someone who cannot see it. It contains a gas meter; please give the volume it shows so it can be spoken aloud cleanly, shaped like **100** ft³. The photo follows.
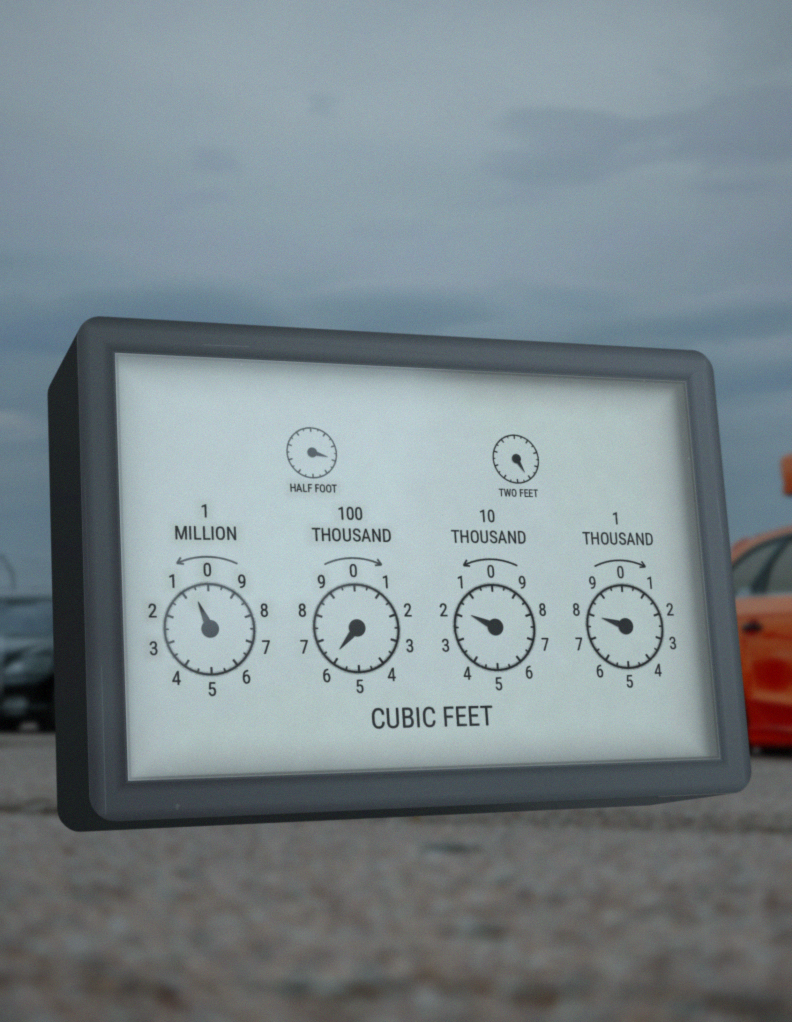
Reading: **61800** ft³
